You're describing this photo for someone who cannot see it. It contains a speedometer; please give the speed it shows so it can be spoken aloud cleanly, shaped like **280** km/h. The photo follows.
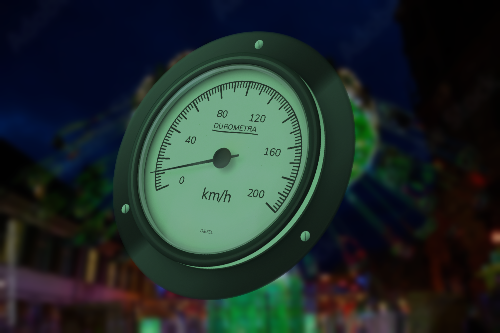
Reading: **10** km/h
